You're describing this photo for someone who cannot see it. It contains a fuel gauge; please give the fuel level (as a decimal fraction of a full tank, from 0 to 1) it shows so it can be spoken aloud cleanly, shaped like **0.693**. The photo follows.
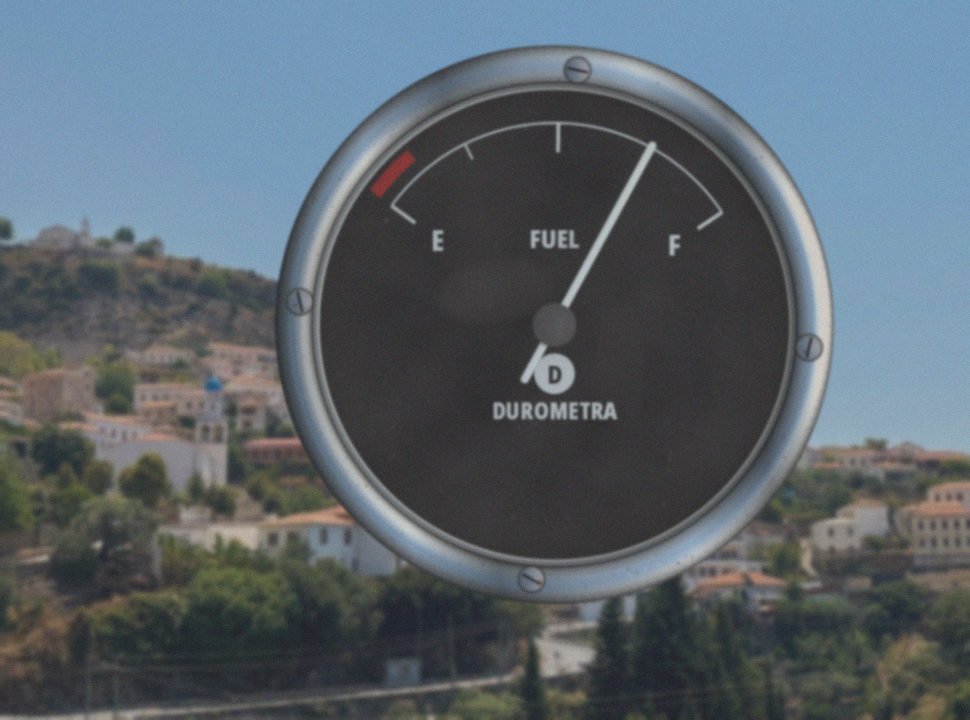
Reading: **0.75**
